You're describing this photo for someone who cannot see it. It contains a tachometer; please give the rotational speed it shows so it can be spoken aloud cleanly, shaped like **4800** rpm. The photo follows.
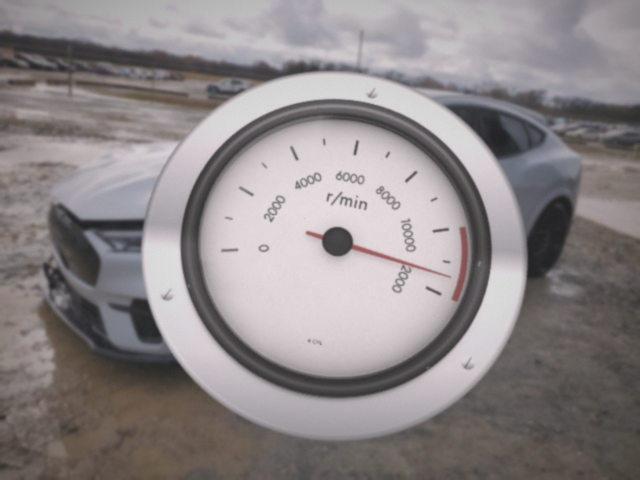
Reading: **11500** rpm
